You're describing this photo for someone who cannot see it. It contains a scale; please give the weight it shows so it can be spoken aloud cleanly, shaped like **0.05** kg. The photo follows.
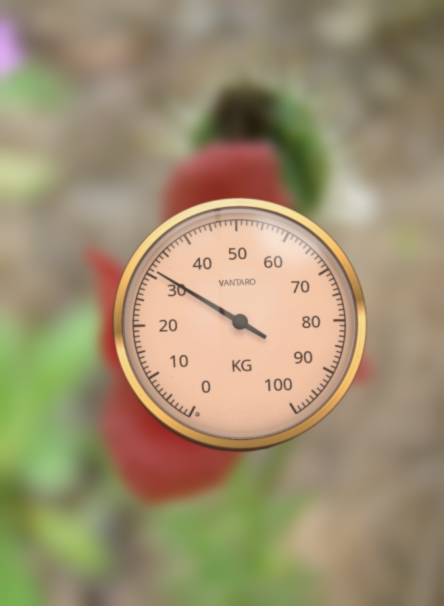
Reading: **31** kg
